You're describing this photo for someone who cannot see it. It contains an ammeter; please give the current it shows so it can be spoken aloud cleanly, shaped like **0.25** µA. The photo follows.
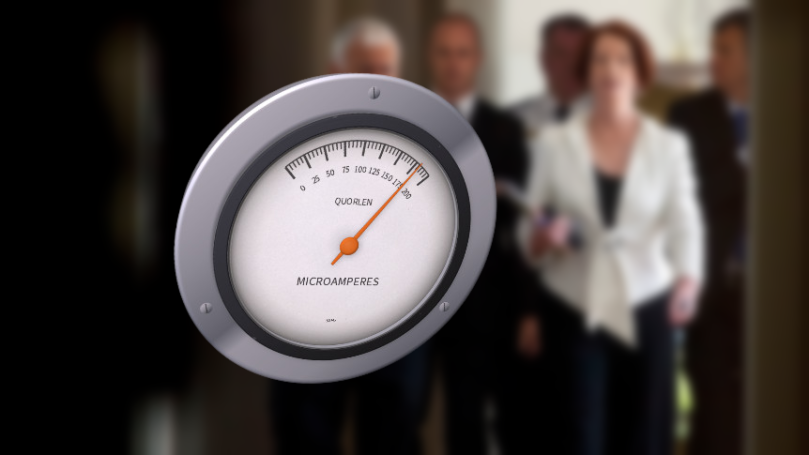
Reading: **175** µA
